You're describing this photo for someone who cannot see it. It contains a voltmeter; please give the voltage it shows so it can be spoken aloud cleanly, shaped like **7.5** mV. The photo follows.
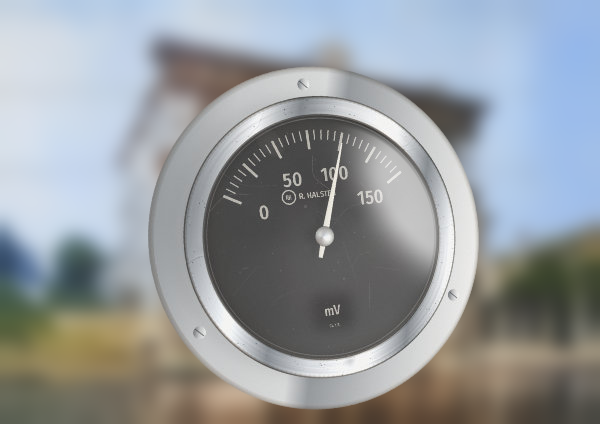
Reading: **100** mV
